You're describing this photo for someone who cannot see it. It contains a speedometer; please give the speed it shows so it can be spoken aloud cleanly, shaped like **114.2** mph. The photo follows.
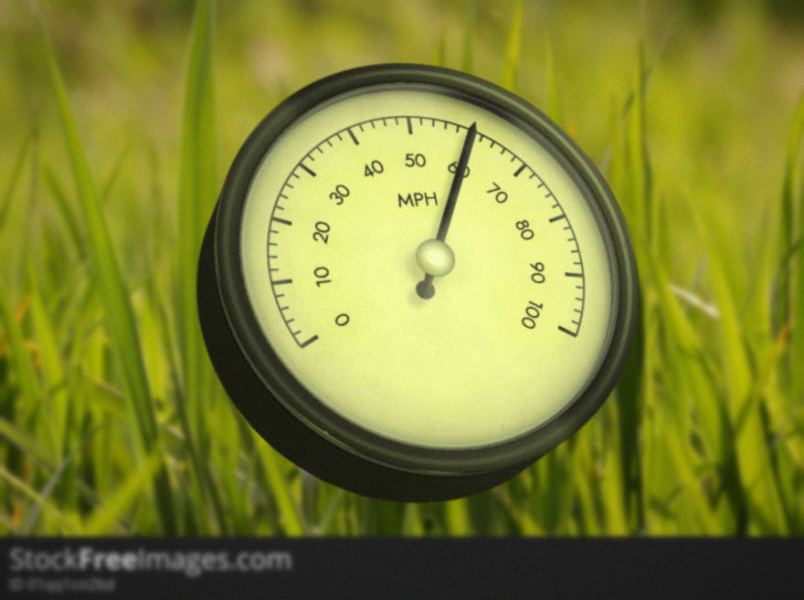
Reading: **60** mph
